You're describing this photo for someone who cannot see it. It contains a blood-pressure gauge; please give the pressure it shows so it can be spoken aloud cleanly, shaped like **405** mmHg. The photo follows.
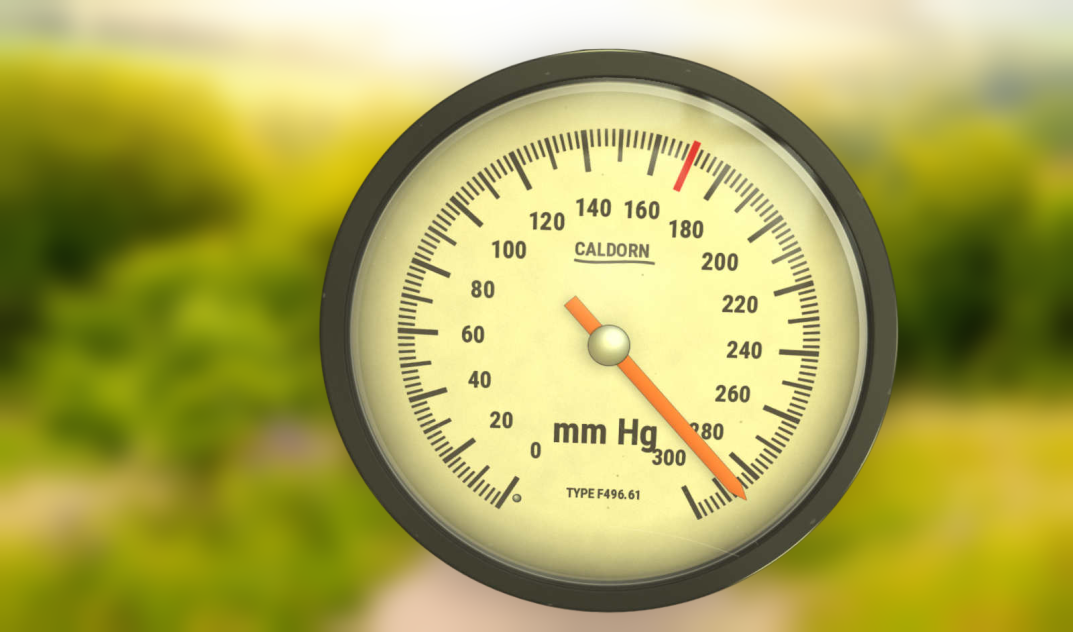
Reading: **286** mmHg
